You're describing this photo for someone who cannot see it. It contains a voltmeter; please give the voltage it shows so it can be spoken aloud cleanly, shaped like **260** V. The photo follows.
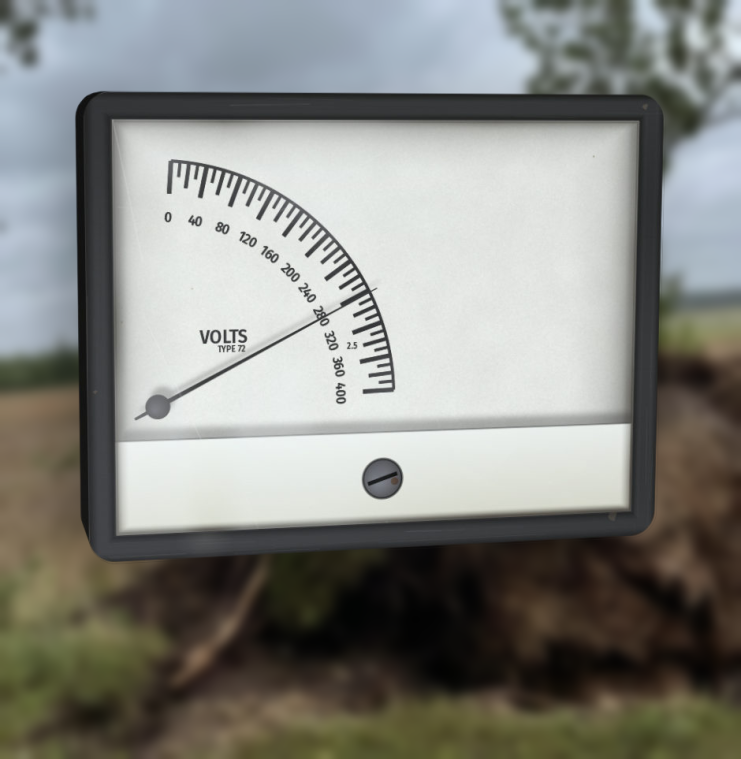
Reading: **280** V
